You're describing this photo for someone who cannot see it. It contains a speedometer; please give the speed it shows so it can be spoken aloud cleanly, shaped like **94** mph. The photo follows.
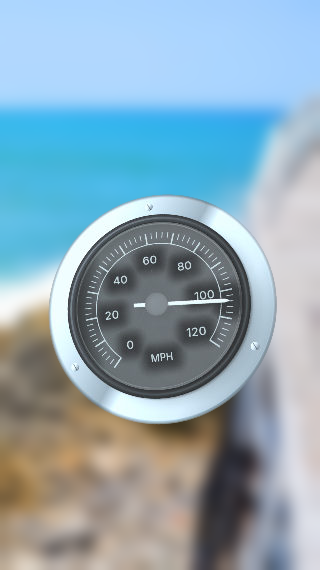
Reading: **104** mph
